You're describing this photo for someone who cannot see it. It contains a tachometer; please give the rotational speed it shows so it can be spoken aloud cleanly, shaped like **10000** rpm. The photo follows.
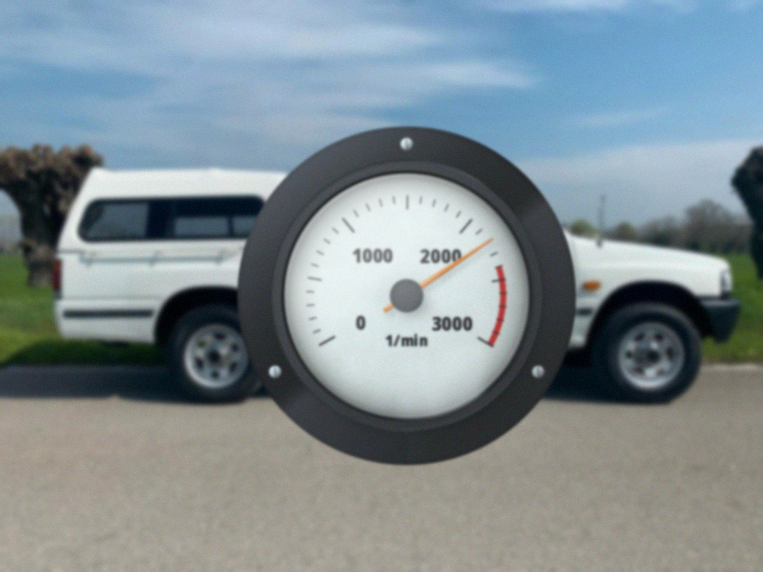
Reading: **2200** rpm
